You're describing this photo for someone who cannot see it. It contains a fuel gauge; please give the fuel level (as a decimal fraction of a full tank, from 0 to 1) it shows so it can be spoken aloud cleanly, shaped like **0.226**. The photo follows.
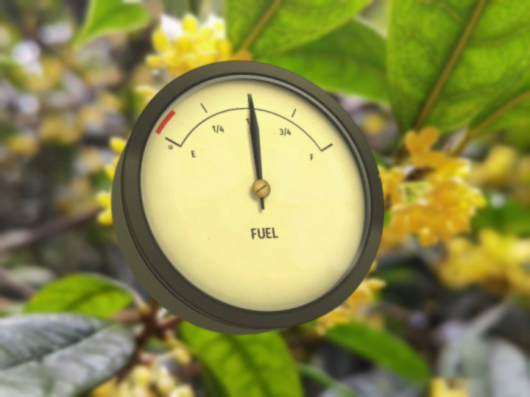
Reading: **0.5**
